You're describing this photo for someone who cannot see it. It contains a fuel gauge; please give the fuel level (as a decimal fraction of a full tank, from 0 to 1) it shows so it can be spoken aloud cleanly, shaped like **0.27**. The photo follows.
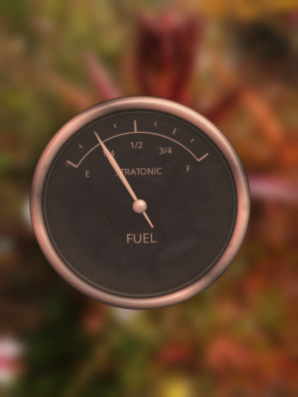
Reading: **0.25**
